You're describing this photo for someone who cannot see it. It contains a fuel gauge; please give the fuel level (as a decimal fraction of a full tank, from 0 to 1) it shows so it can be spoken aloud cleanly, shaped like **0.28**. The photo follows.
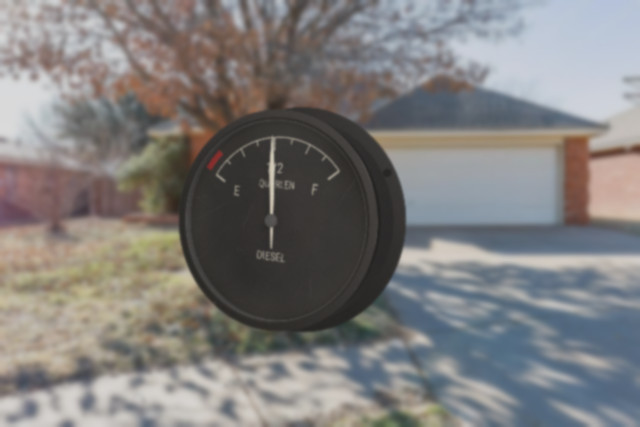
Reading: **0.5**
